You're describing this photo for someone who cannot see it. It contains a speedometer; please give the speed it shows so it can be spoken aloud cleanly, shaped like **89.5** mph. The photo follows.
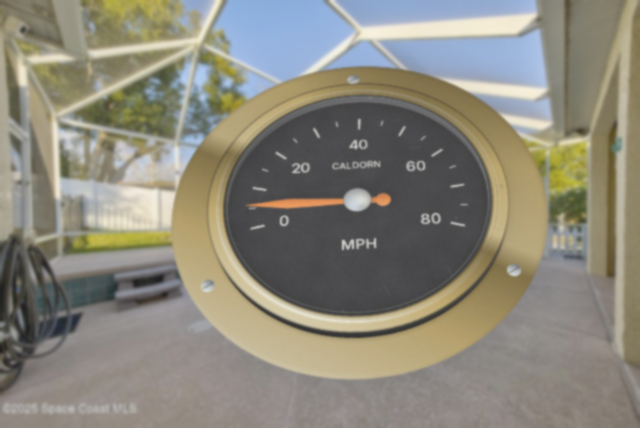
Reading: **5** mph
